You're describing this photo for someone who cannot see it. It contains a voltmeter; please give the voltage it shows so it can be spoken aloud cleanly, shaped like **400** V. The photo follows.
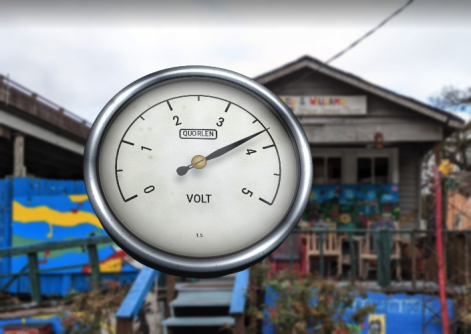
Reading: **3.75** V
